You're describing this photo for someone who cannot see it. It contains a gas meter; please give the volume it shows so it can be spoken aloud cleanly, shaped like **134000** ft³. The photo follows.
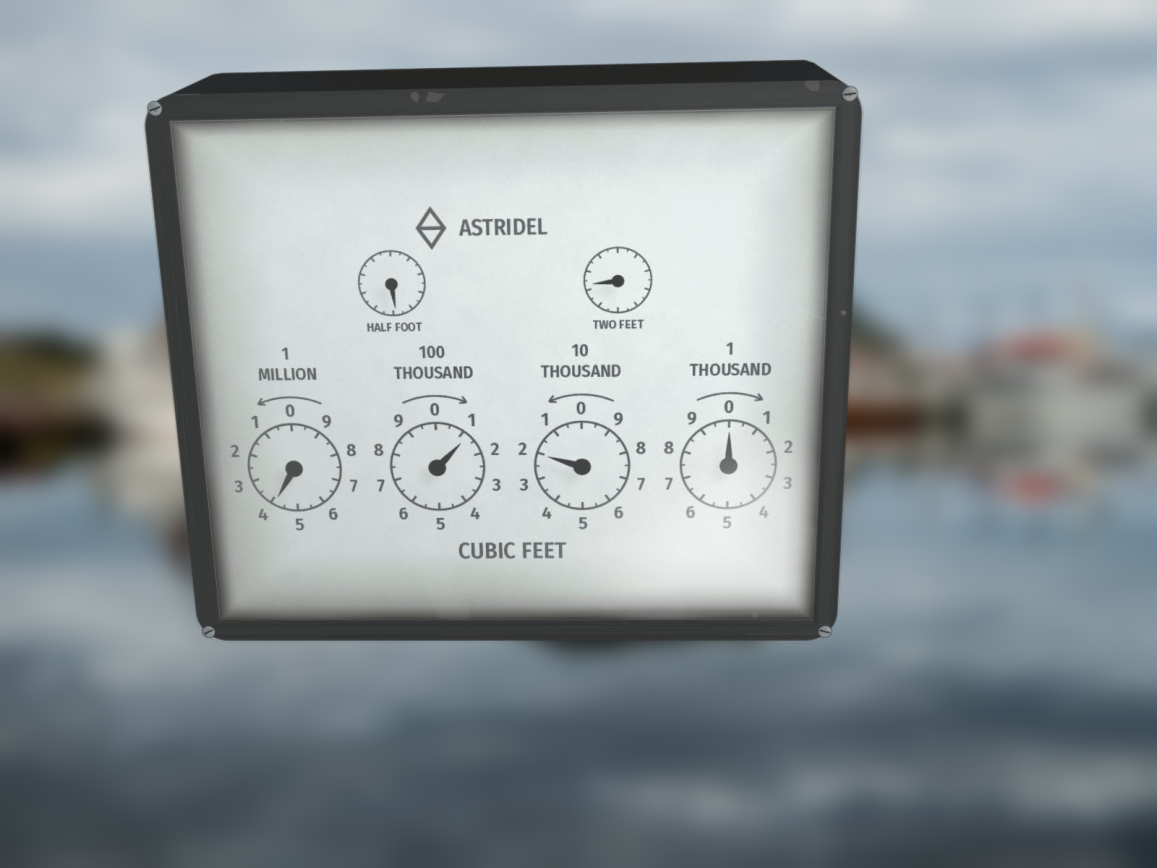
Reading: **412000** ft³
